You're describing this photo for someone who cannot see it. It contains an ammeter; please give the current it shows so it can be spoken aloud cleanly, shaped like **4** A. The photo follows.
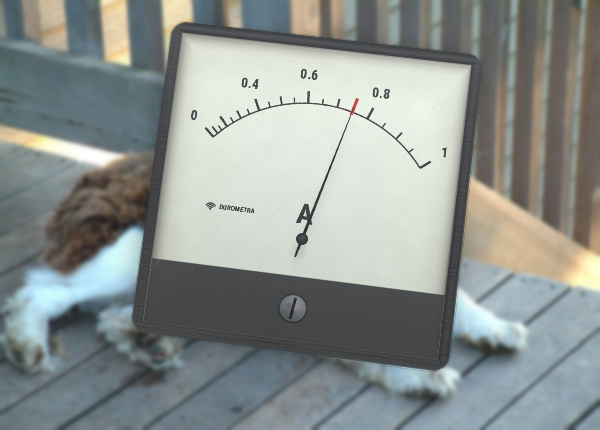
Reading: **0.75** A
